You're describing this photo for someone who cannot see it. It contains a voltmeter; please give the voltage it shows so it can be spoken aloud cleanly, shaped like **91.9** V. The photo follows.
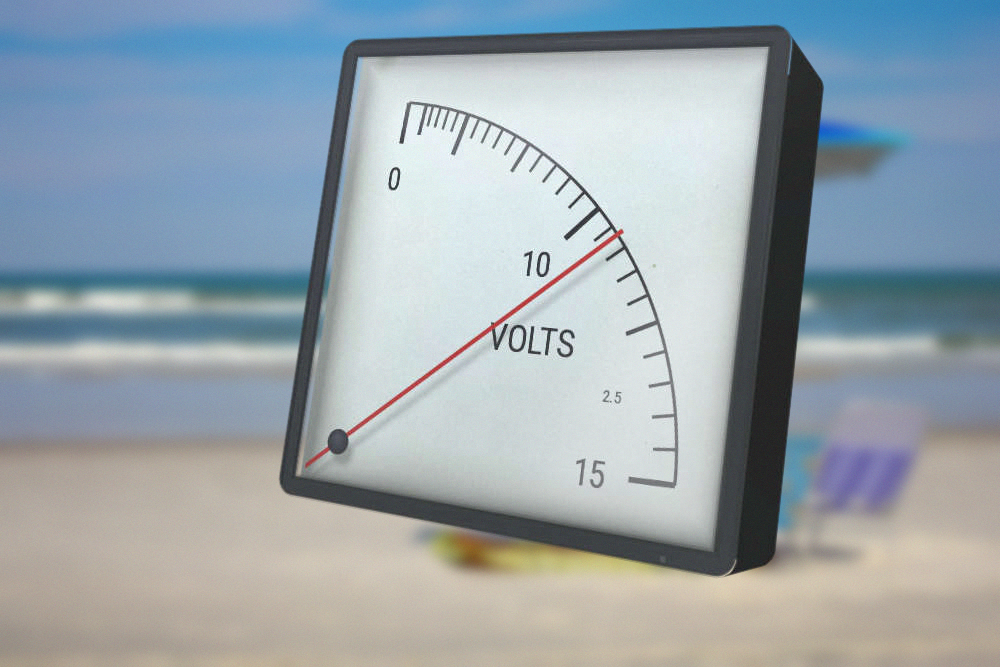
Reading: **10.75** V
